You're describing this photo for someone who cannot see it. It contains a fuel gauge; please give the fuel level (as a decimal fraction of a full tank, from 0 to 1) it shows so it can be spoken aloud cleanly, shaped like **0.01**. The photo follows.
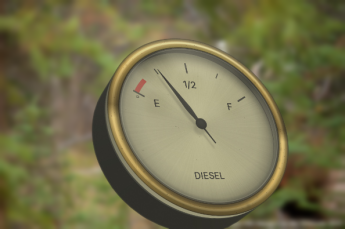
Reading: **0.25**
